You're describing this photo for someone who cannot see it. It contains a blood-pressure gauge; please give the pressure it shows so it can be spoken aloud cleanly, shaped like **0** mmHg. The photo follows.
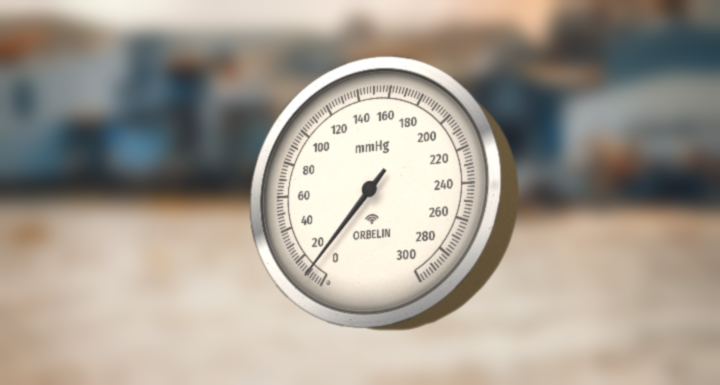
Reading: **10** mmHg
